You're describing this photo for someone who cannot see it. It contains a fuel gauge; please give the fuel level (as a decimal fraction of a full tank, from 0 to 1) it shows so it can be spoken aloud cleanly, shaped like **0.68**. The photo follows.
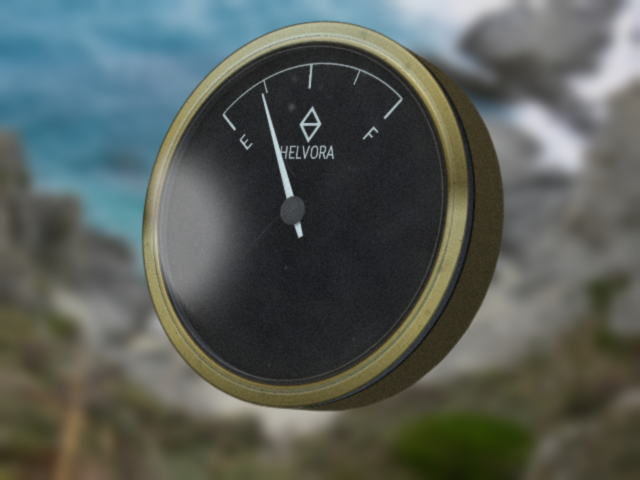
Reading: **0.25**
